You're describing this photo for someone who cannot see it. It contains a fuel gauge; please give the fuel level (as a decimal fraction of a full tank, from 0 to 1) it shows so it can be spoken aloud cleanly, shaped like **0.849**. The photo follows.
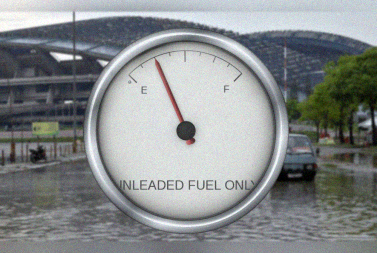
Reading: **0.25**
